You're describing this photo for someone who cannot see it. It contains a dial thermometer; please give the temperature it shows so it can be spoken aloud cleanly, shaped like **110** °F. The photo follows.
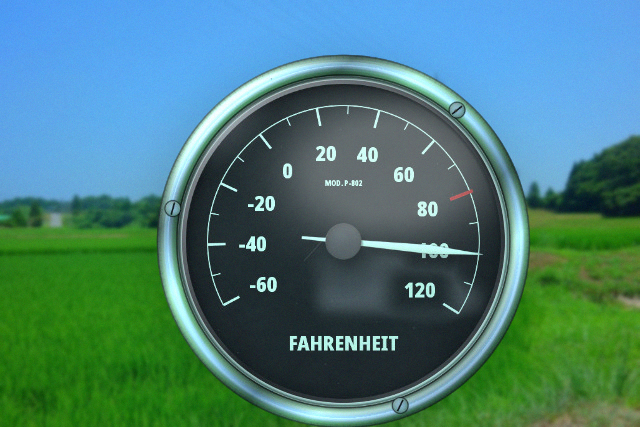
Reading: **100** °F
